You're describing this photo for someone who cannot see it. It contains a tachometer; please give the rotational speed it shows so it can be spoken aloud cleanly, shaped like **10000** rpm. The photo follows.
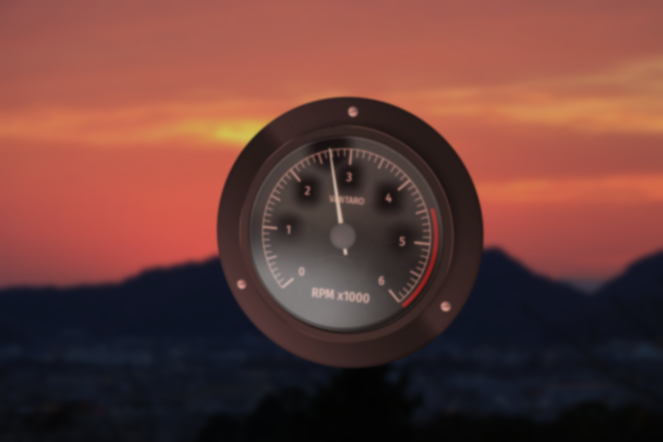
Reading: **2700** rpm
